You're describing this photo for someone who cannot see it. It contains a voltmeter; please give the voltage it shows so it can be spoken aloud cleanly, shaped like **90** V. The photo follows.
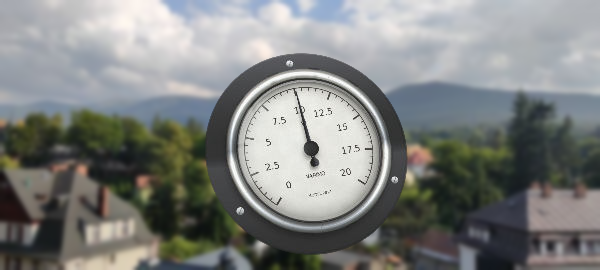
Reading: **10** V
